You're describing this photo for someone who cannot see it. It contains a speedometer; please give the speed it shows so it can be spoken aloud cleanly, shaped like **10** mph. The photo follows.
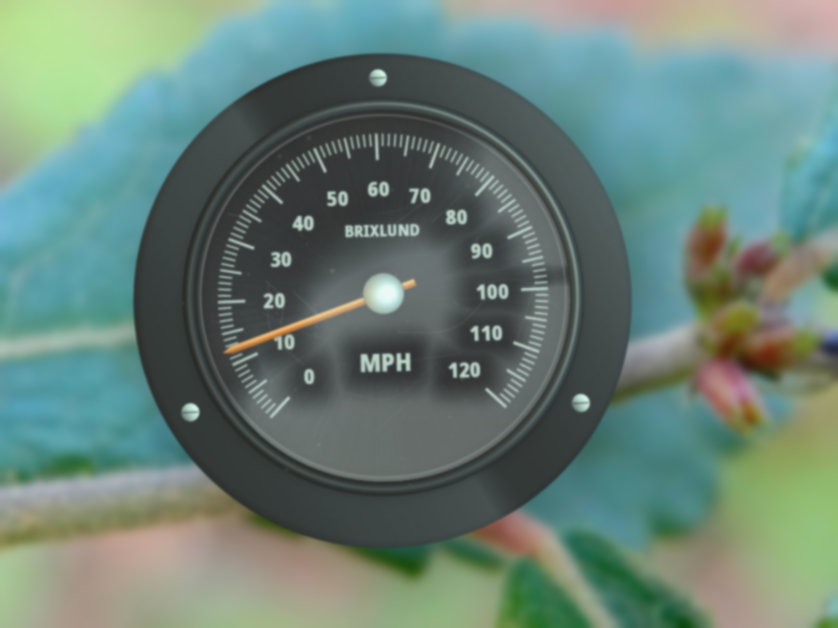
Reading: **12** mph
